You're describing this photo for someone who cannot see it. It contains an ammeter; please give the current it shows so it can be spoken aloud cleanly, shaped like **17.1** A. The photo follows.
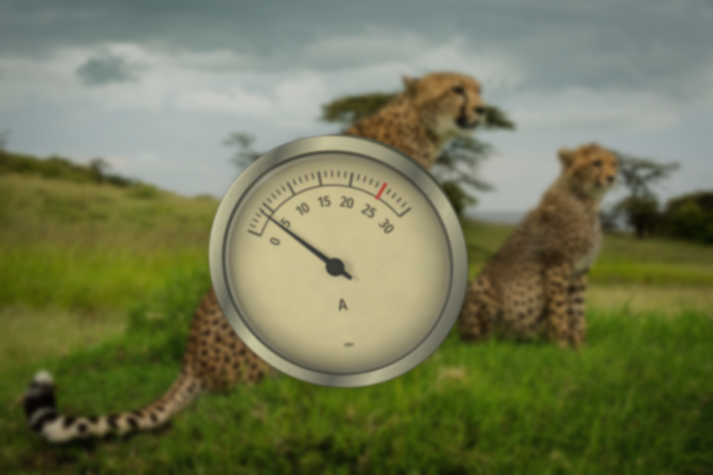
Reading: **4** A
